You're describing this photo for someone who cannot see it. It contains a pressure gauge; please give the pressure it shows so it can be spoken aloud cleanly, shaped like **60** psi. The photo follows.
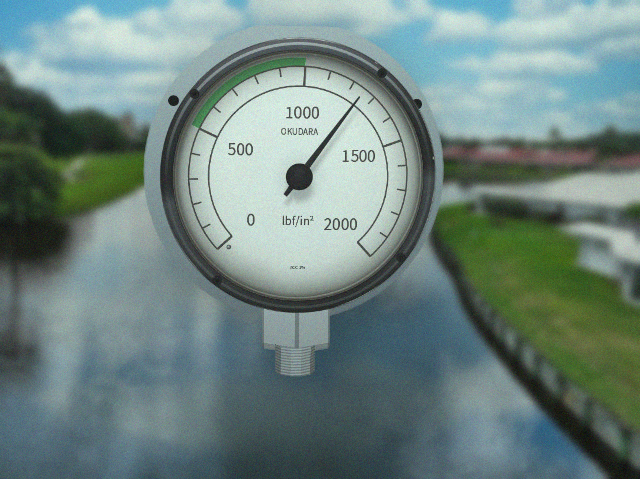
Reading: **1250** psi
